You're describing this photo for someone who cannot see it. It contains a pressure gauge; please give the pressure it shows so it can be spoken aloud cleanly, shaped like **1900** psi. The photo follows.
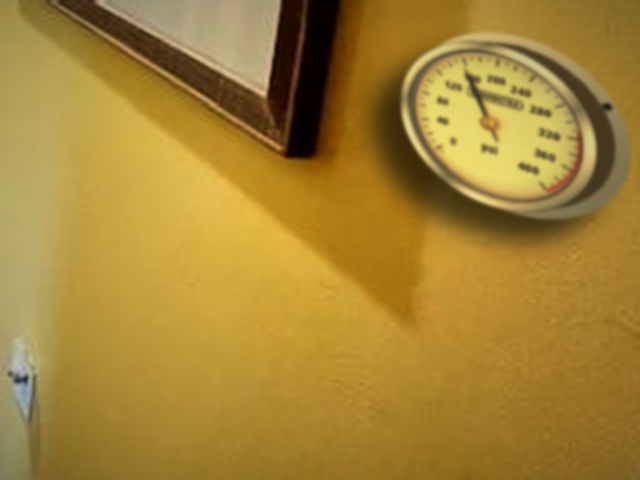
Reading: **160** psi
